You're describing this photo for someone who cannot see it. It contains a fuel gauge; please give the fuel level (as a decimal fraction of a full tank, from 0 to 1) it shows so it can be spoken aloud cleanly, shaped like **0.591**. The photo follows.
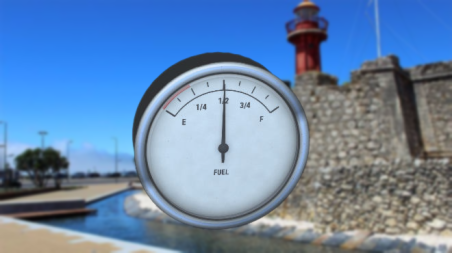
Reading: **0.5**
